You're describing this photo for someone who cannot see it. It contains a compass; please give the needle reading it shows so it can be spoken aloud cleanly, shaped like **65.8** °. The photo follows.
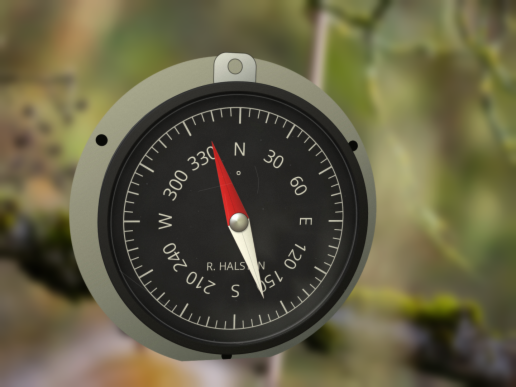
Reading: **340** °
